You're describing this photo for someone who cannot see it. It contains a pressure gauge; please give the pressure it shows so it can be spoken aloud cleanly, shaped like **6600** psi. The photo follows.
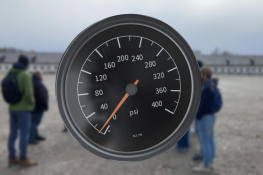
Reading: **10** psi
